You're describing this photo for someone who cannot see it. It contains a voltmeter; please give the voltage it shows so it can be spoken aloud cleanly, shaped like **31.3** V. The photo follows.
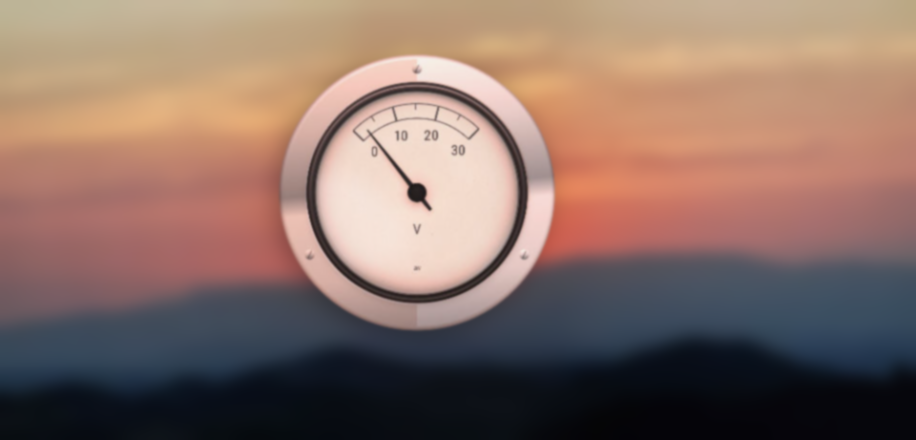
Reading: **2.5** V
